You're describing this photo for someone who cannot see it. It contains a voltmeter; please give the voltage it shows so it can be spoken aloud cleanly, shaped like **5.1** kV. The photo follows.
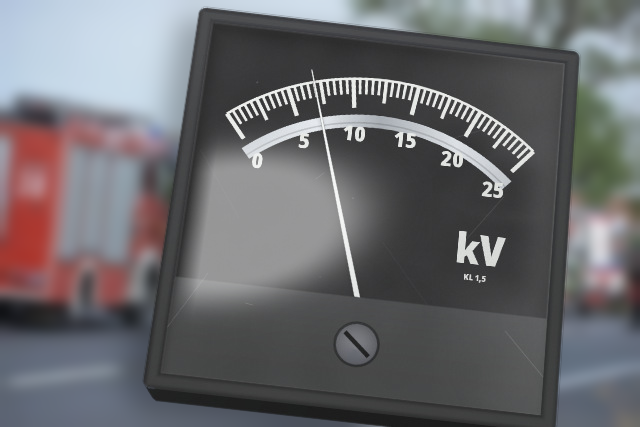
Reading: **7** kV
